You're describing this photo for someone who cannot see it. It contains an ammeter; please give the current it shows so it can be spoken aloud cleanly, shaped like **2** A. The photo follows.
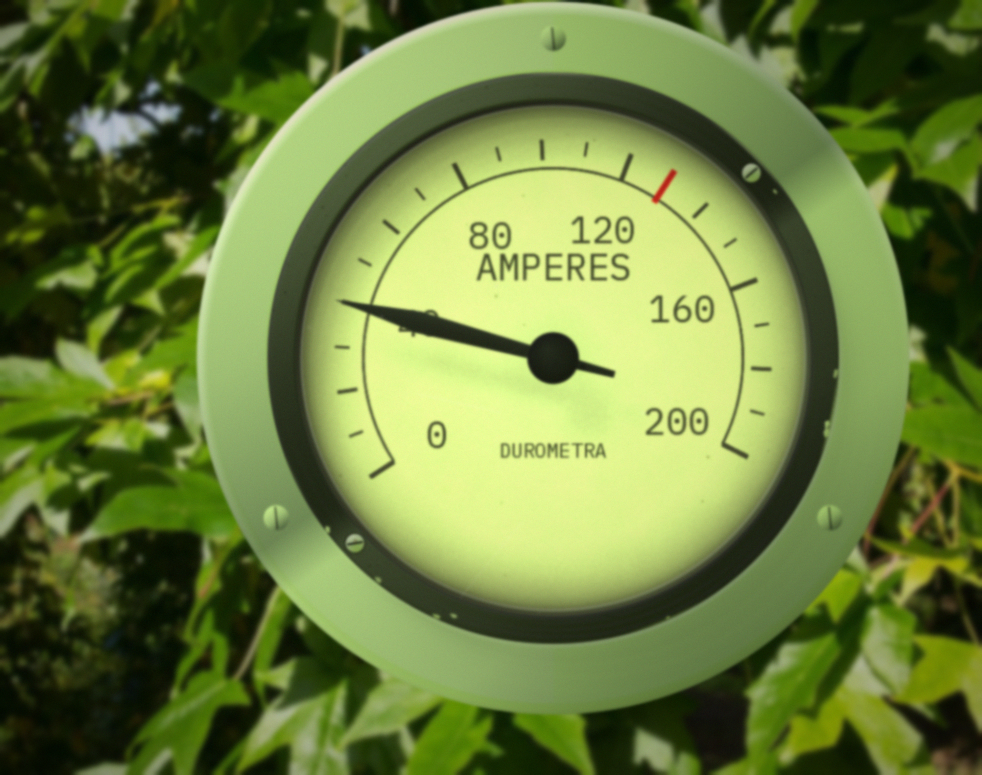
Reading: **40** A
